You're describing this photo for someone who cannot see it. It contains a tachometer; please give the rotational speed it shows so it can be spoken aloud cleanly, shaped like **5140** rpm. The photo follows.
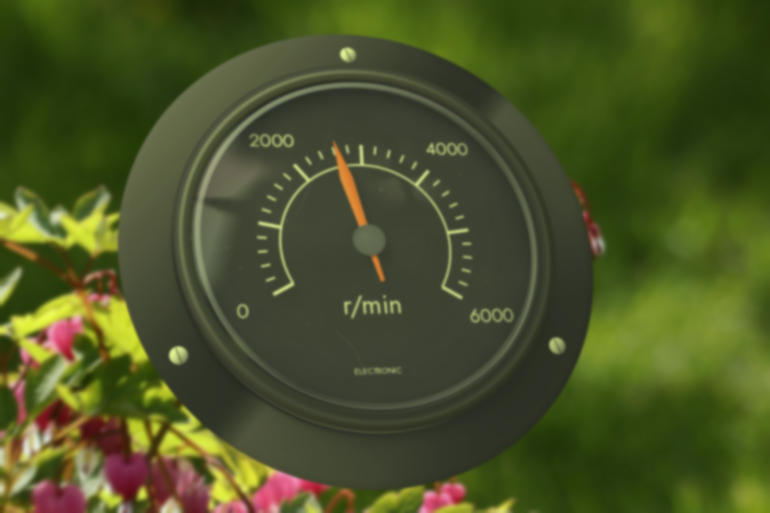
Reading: **2600** rpm
